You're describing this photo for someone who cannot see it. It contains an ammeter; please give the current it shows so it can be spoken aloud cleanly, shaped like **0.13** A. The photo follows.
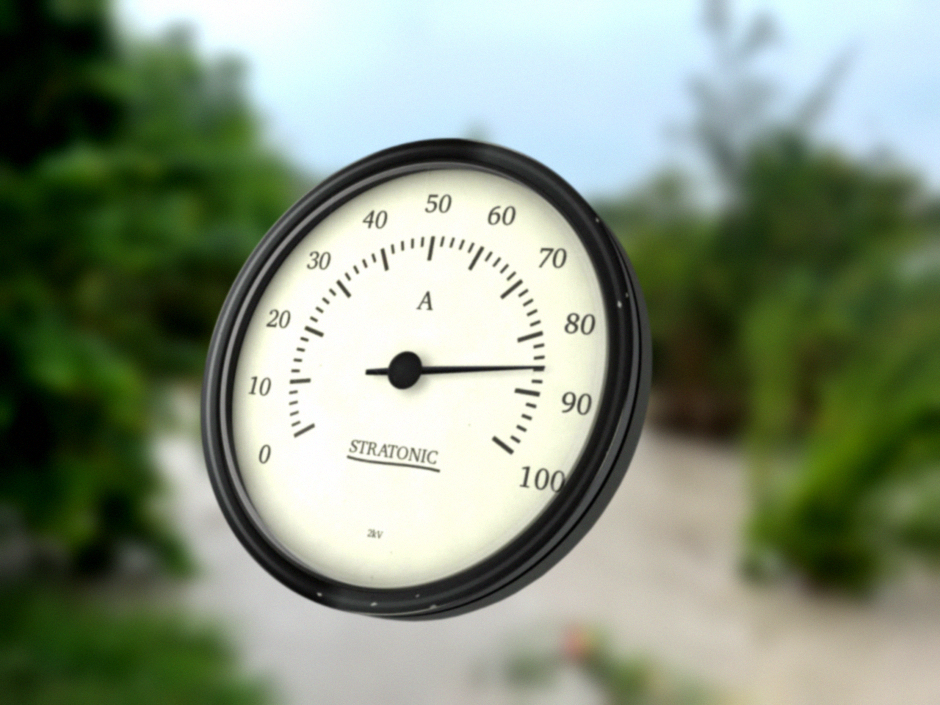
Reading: **86** A
